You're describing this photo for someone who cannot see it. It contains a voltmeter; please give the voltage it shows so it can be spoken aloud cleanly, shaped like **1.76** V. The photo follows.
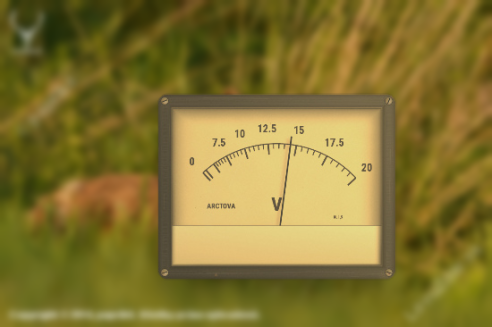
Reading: **14.5** V
